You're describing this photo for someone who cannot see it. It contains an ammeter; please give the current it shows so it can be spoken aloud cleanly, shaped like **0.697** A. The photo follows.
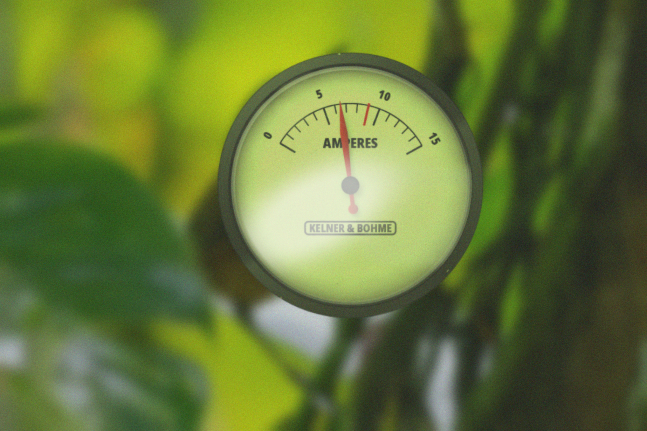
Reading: **6.5** A
